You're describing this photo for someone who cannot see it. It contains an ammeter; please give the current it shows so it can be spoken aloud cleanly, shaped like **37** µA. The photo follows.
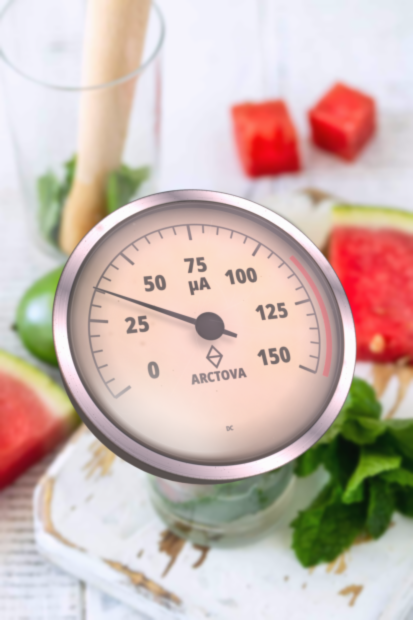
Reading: **35** µA
